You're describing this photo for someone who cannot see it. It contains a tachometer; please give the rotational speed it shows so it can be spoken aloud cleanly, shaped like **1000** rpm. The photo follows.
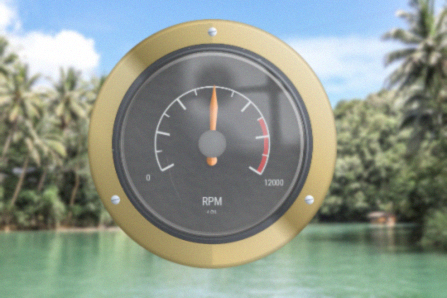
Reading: **6000** rpm
